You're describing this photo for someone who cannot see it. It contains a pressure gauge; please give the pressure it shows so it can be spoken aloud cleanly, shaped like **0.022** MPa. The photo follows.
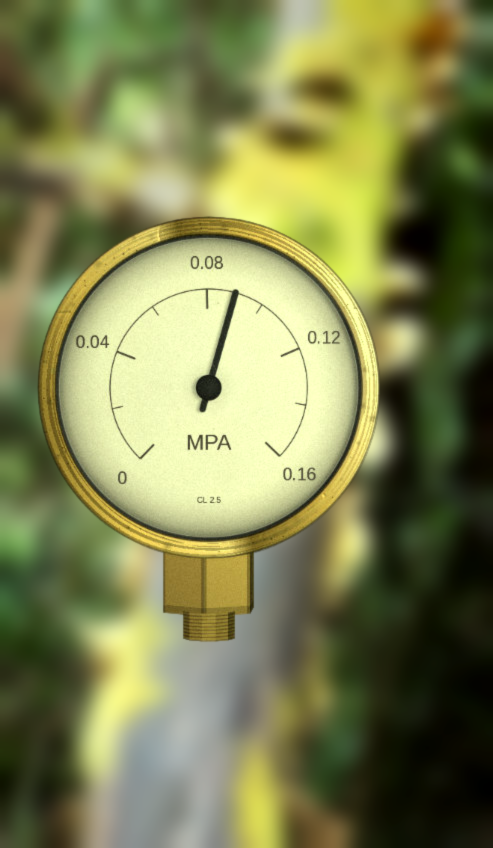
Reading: **0.09** MPa
